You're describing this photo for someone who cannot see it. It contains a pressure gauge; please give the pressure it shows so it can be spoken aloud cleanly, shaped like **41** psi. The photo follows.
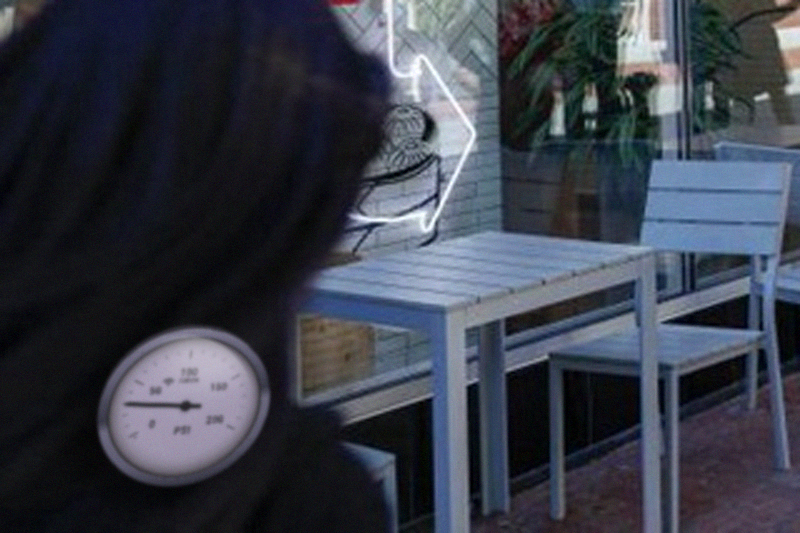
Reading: **30** psi
